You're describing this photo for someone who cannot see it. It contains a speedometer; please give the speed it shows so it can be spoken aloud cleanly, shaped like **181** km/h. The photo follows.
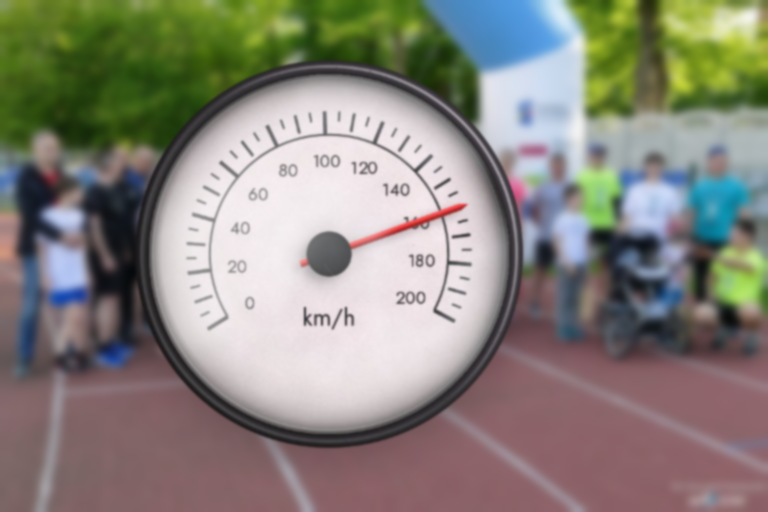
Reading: **160** km/h
